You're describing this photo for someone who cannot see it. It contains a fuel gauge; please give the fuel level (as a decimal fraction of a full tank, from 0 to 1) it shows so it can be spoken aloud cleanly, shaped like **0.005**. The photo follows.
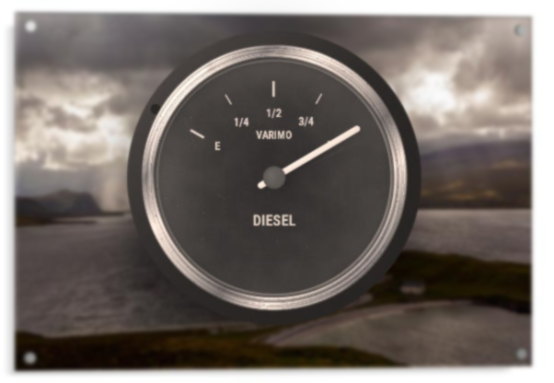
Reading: **1**
